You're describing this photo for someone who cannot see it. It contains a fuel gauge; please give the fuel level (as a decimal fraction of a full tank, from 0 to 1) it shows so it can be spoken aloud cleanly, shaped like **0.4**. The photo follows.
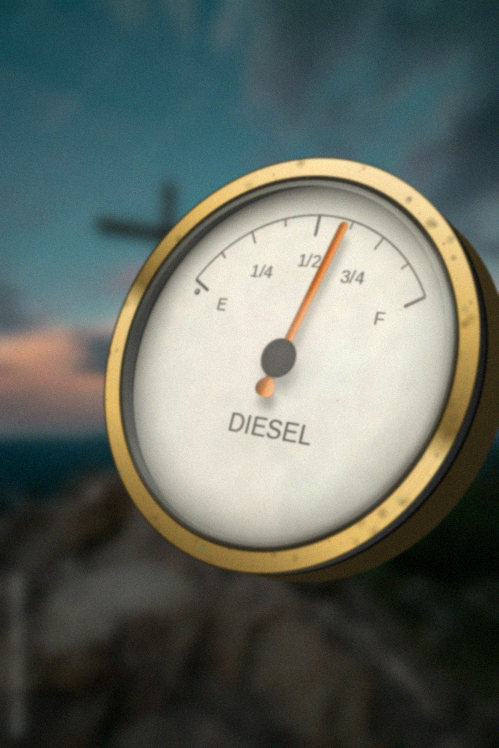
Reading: **0.625**
